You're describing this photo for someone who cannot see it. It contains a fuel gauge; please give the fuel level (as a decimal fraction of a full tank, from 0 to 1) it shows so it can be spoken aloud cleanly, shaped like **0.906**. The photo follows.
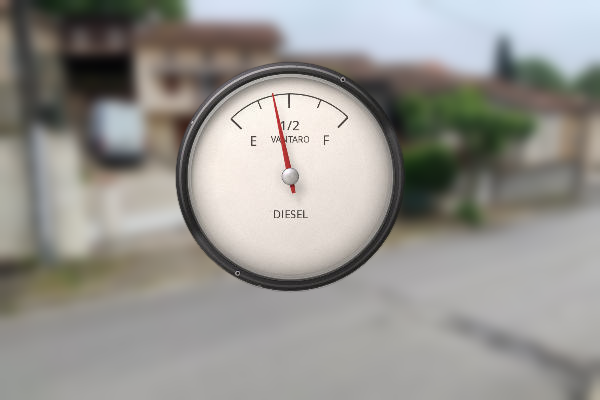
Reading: **0.375**
